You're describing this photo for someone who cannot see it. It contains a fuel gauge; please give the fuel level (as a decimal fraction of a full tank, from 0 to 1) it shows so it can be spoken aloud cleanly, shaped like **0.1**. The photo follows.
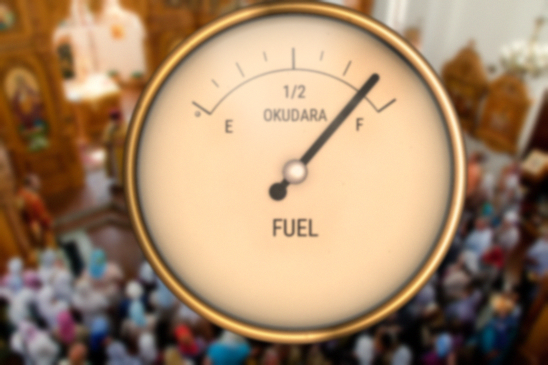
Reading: **0.875**
